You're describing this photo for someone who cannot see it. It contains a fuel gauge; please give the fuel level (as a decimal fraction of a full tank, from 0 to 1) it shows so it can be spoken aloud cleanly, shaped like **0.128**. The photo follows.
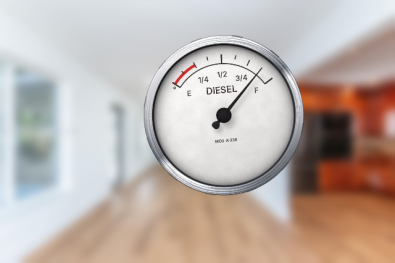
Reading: **0.875**
